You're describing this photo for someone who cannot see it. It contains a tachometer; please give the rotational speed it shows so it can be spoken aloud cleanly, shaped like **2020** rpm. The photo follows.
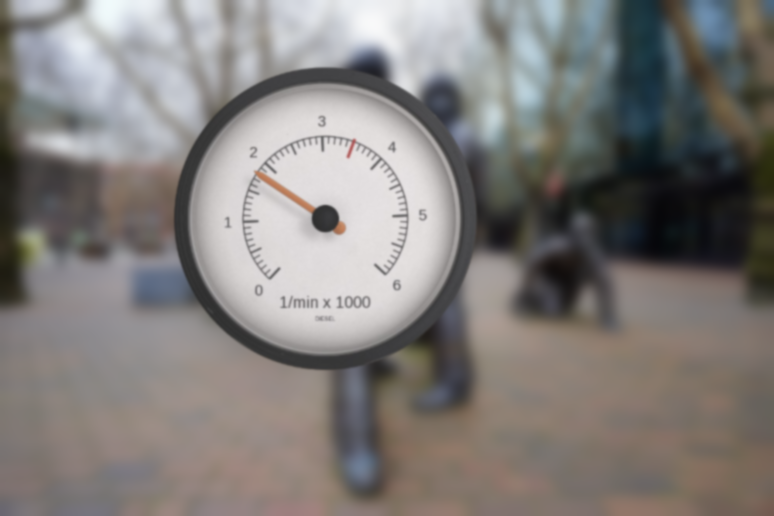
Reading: **1800** rpm
